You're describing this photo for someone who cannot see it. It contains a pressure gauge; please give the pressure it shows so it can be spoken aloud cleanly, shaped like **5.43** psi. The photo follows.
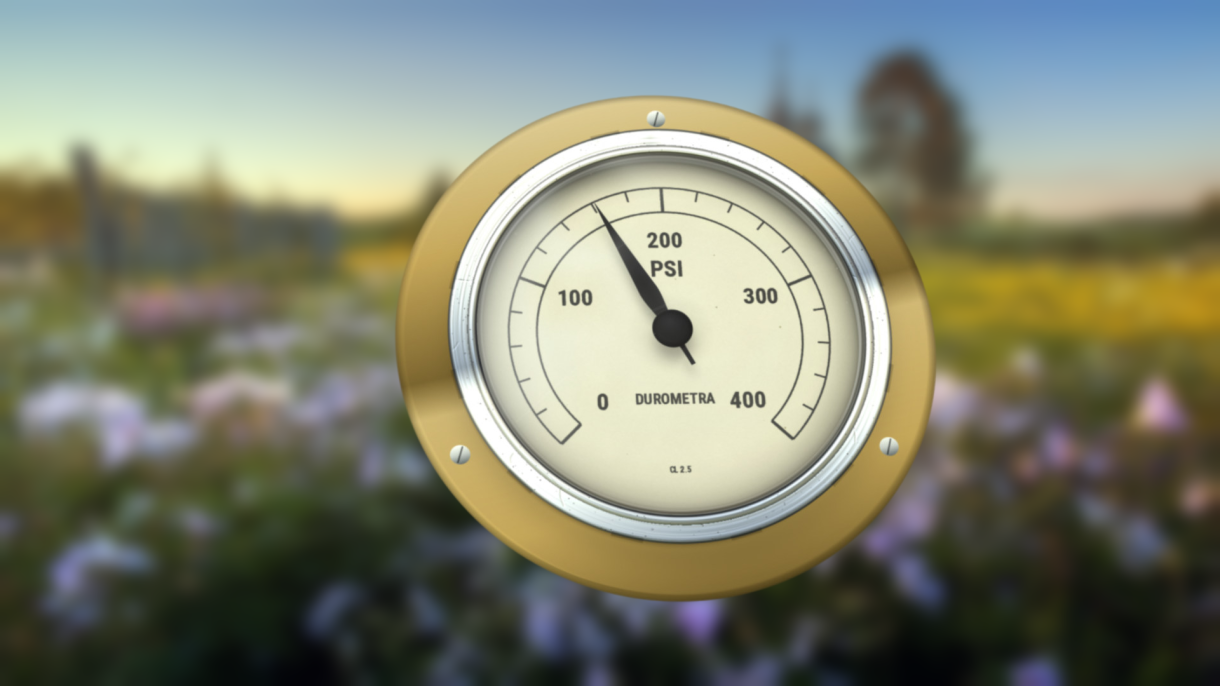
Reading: **160** psi
